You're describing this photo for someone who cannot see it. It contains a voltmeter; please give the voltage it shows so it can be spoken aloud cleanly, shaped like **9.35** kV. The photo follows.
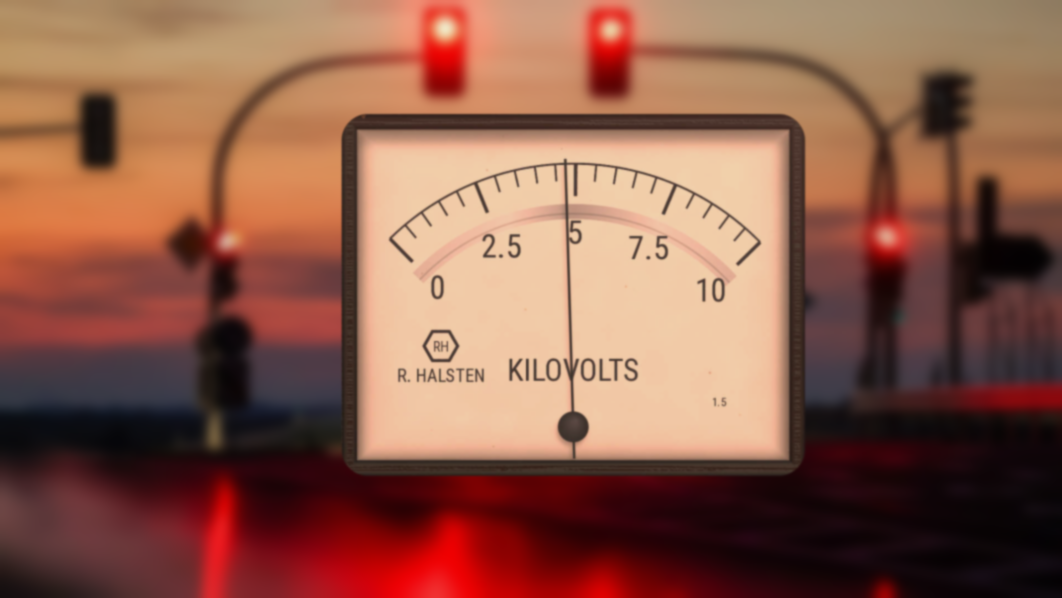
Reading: **4.75** kV
